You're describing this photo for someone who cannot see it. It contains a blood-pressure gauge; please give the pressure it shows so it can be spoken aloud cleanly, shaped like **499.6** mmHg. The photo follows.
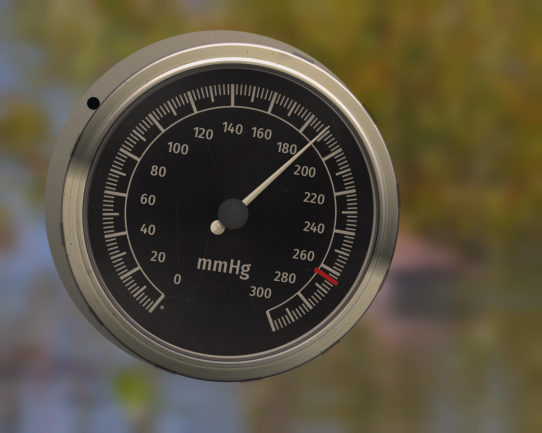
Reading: **188** mmHg
